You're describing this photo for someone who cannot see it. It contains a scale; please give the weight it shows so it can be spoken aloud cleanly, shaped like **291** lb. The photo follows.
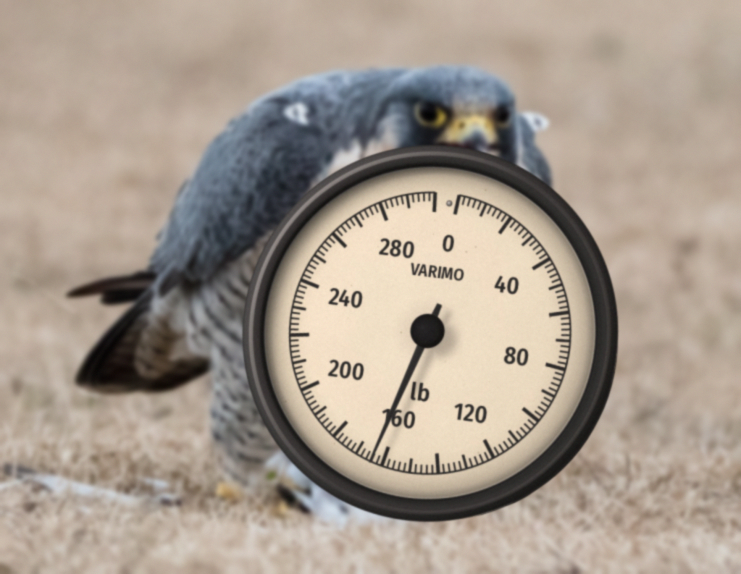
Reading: **164** lb
